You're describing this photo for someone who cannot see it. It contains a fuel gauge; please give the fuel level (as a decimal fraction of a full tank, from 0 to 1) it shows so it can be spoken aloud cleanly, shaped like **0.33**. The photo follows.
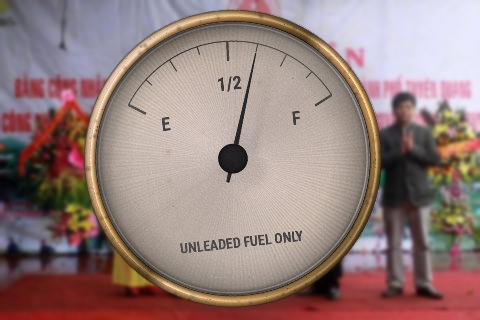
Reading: **0.625**
